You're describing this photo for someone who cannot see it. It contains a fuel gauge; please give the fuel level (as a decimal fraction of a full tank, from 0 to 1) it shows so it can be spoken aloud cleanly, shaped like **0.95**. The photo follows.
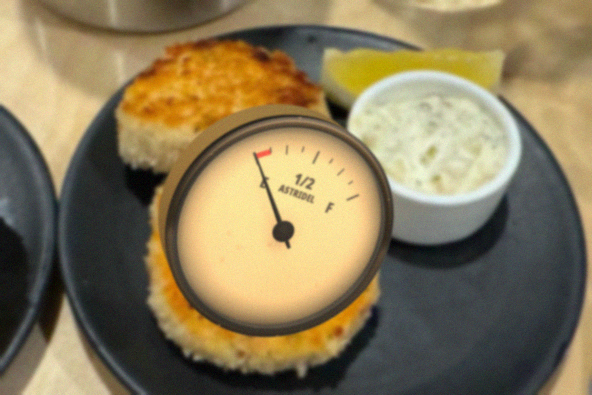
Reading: **0**
